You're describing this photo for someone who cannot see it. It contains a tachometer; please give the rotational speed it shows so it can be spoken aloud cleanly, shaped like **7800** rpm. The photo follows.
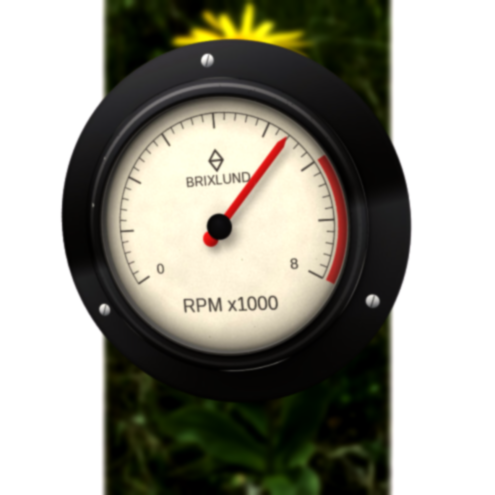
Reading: **5400** rpm
